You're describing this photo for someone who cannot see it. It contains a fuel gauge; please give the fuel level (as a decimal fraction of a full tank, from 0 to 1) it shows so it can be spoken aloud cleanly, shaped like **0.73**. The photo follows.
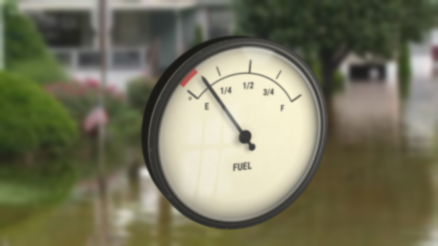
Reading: **0.125**
